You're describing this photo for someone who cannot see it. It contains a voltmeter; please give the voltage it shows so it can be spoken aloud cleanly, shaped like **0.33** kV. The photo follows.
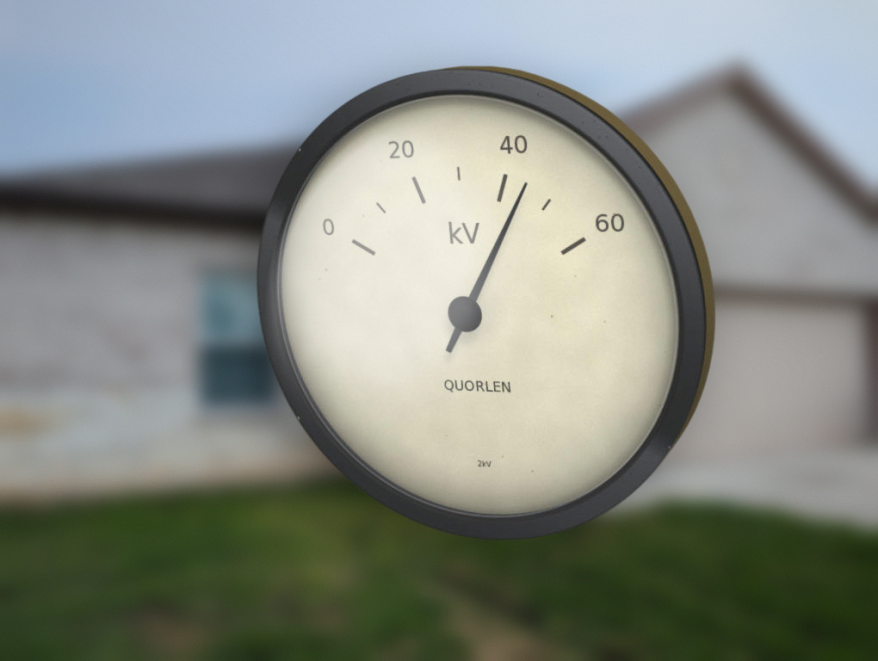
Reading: **45** kV
